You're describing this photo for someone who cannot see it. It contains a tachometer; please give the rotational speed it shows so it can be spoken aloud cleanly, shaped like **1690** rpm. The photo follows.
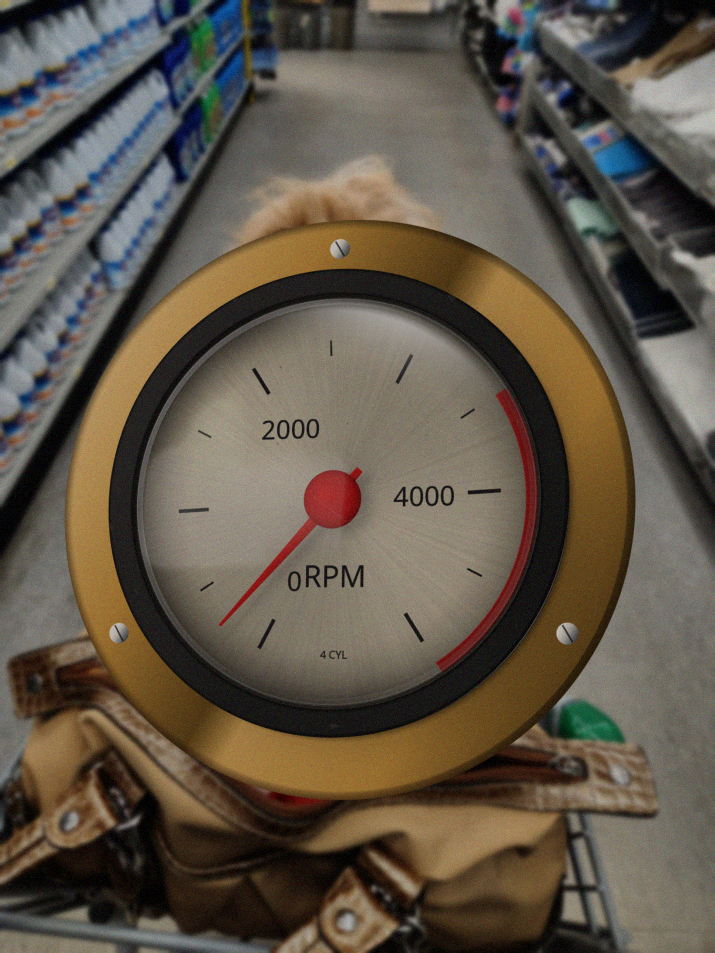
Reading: **250** rpm
